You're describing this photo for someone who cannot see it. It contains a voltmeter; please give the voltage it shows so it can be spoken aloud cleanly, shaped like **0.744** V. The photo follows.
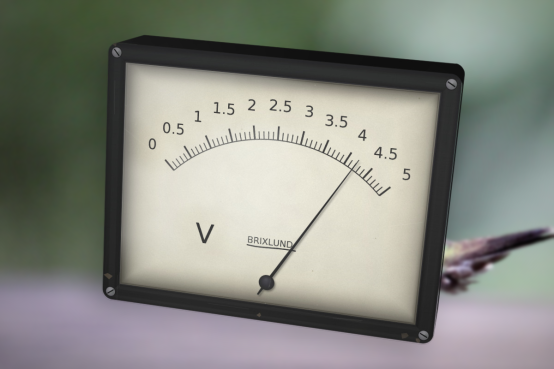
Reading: **4.2** V
